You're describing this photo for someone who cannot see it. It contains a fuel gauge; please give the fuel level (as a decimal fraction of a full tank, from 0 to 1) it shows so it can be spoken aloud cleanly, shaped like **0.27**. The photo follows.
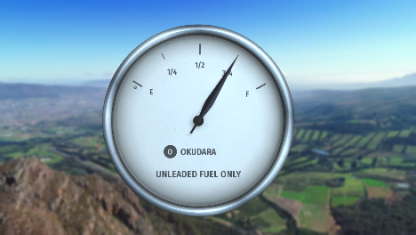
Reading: **0.75**
